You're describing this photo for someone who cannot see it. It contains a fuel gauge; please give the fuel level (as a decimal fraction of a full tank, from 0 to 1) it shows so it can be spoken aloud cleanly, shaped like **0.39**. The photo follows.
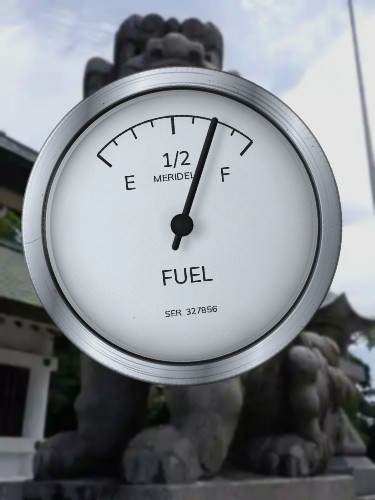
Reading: **0.75**
